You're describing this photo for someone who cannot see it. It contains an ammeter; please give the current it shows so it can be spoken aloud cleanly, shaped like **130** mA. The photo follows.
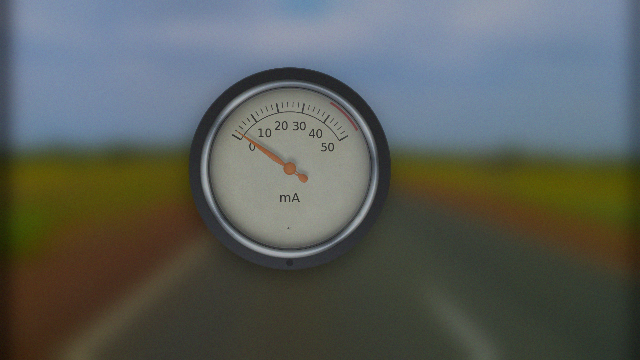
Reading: **2** mA
